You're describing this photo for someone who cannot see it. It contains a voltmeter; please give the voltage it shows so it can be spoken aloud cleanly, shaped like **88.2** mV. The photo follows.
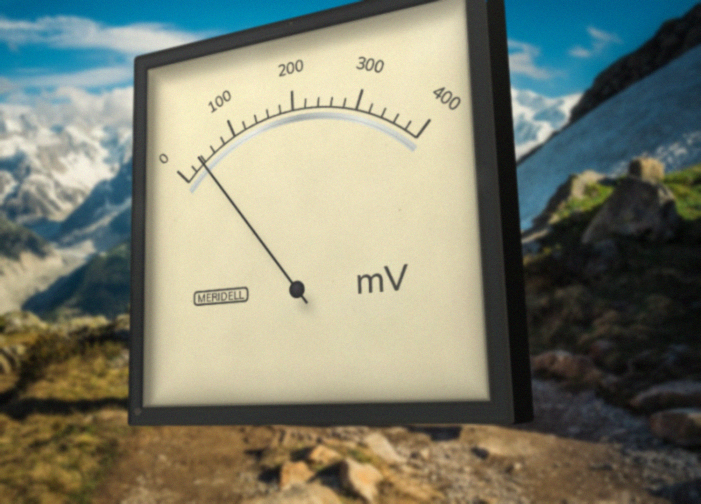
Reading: **40** mV
